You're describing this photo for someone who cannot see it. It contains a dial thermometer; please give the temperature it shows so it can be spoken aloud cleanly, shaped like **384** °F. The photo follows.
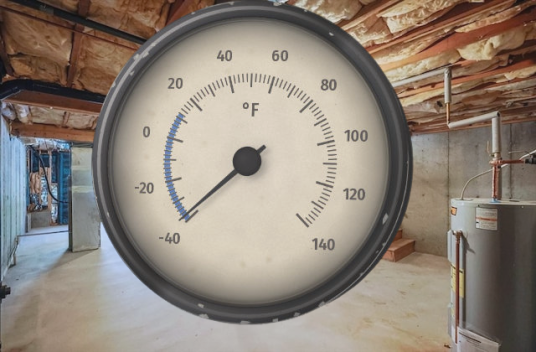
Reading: **-38** °F
